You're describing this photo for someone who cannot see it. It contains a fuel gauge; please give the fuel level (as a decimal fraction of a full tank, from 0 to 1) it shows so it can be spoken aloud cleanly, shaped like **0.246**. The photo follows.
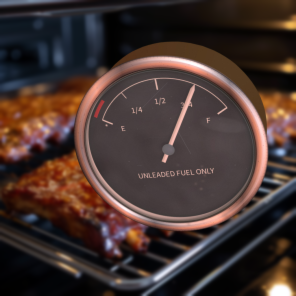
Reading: **0.75**
